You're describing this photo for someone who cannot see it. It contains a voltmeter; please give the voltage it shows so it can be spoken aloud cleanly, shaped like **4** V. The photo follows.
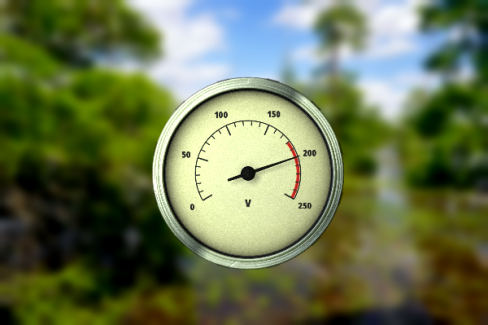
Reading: **200** V
